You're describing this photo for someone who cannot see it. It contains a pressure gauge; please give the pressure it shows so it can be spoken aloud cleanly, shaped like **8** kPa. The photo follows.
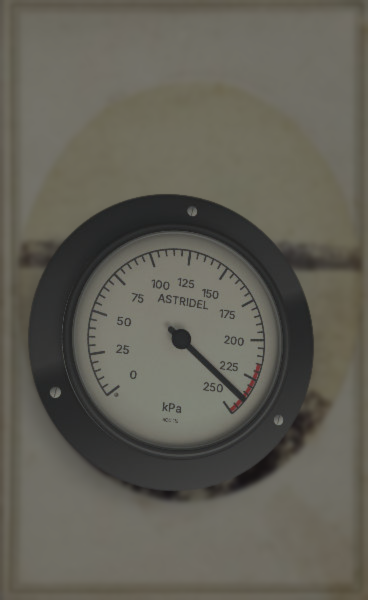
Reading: **240** kPa
